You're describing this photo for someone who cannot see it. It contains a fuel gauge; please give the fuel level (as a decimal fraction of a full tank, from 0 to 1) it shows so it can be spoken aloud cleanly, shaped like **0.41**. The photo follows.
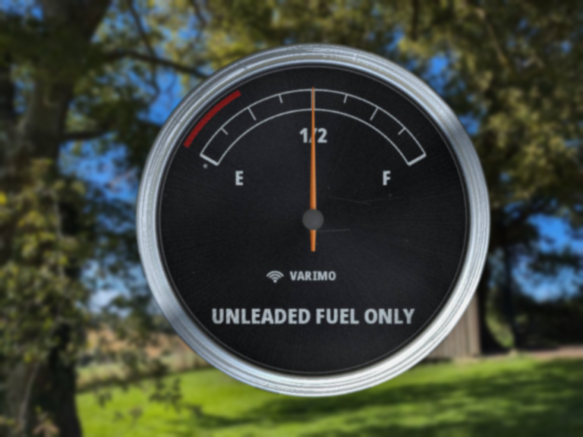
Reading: **0.5**
